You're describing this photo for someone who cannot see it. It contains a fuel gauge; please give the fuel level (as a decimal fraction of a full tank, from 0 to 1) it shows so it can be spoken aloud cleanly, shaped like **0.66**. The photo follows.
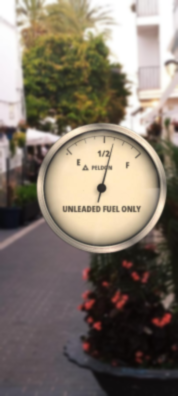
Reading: **0.625**
